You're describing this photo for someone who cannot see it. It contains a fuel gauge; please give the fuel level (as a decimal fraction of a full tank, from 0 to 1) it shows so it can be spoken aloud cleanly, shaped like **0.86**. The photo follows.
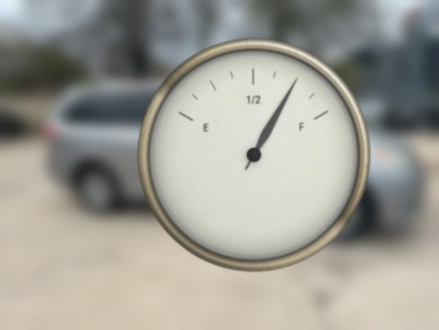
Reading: **0.75**
